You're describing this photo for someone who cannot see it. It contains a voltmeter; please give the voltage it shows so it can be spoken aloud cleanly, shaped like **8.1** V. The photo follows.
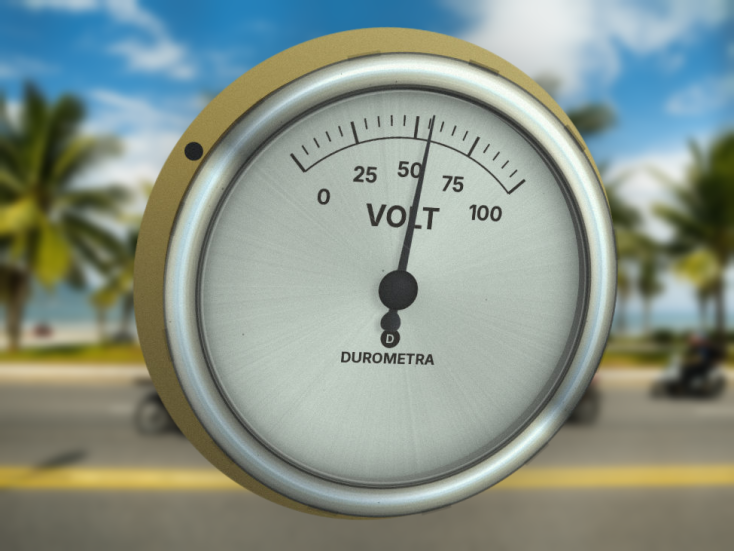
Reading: **55** V
